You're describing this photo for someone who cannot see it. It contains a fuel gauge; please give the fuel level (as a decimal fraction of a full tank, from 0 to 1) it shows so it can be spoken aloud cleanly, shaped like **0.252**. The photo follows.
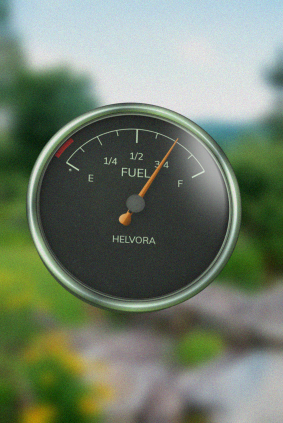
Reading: **0.75**
